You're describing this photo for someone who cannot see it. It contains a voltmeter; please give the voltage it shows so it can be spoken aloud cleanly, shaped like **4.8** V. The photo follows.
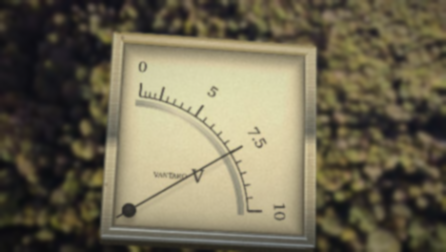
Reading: **7.5** V
